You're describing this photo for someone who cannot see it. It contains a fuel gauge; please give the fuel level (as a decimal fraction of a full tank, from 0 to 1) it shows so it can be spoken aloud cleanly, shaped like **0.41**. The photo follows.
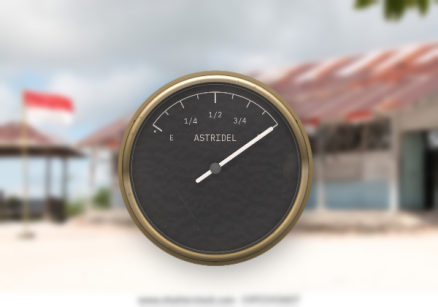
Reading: **1**
